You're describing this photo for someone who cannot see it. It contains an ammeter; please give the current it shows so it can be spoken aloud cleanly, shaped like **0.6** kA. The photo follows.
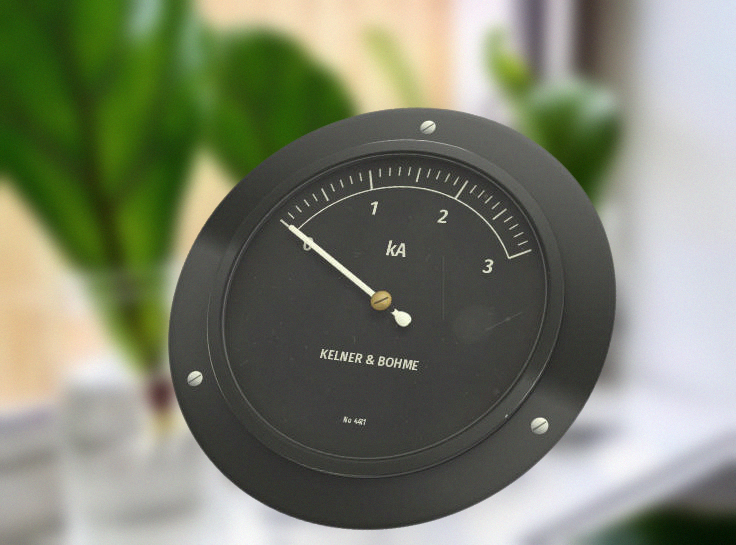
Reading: **0** kA
